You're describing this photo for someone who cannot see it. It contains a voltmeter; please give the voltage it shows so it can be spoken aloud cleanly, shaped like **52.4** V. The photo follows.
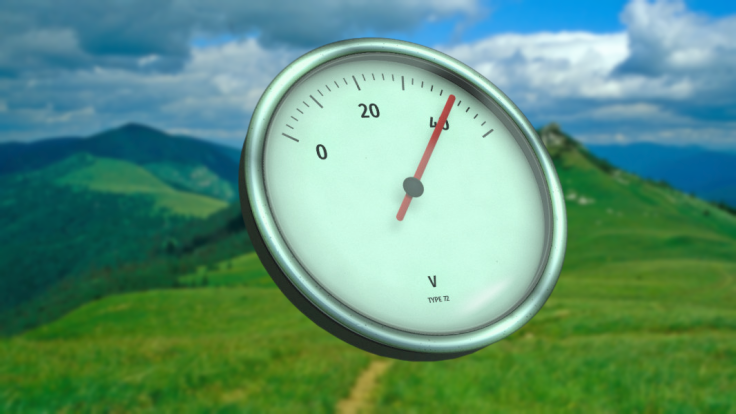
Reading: **40** V
